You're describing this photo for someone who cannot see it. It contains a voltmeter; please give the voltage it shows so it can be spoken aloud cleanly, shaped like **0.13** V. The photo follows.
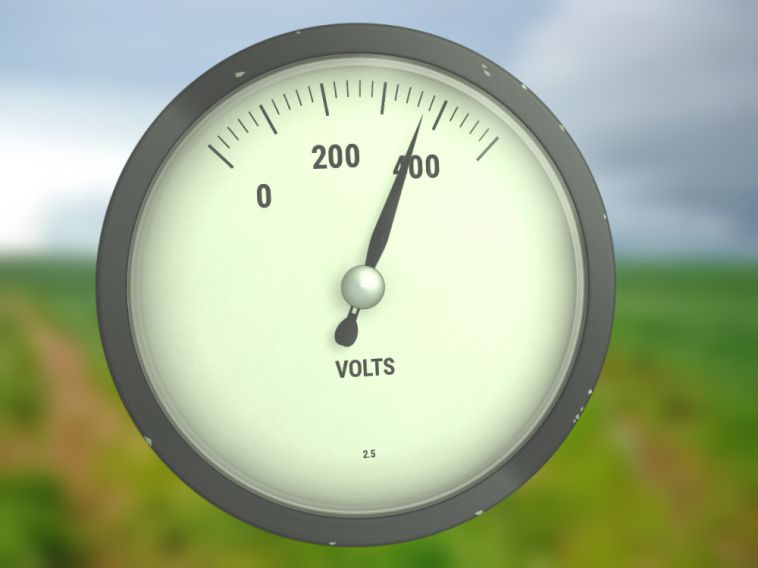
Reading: **370** V
